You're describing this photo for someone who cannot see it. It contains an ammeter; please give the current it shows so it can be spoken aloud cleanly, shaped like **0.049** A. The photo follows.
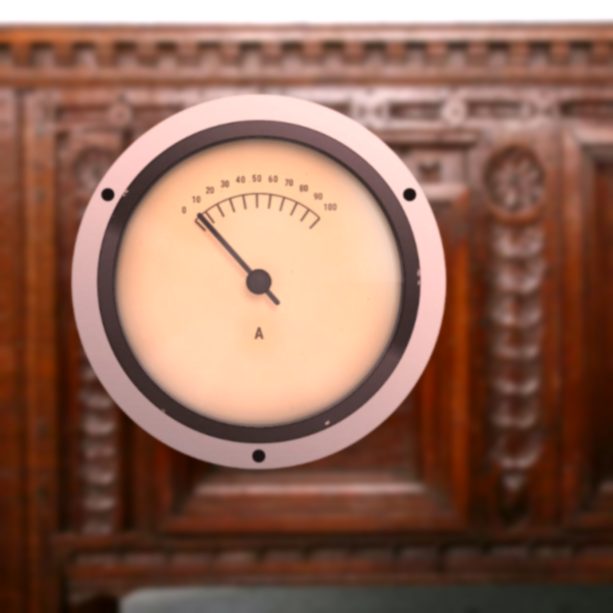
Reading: **5** A
